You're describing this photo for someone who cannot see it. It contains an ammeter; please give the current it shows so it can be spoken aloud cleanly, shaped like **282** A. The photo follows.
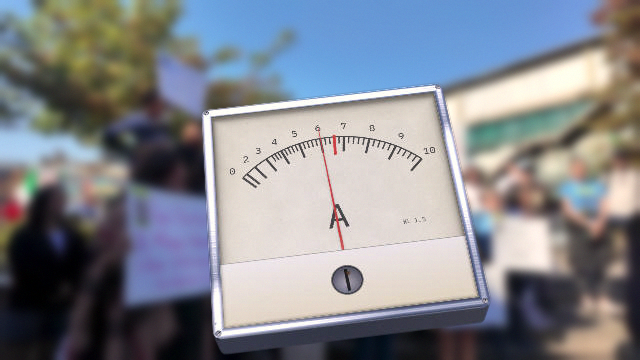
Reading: **6** A
